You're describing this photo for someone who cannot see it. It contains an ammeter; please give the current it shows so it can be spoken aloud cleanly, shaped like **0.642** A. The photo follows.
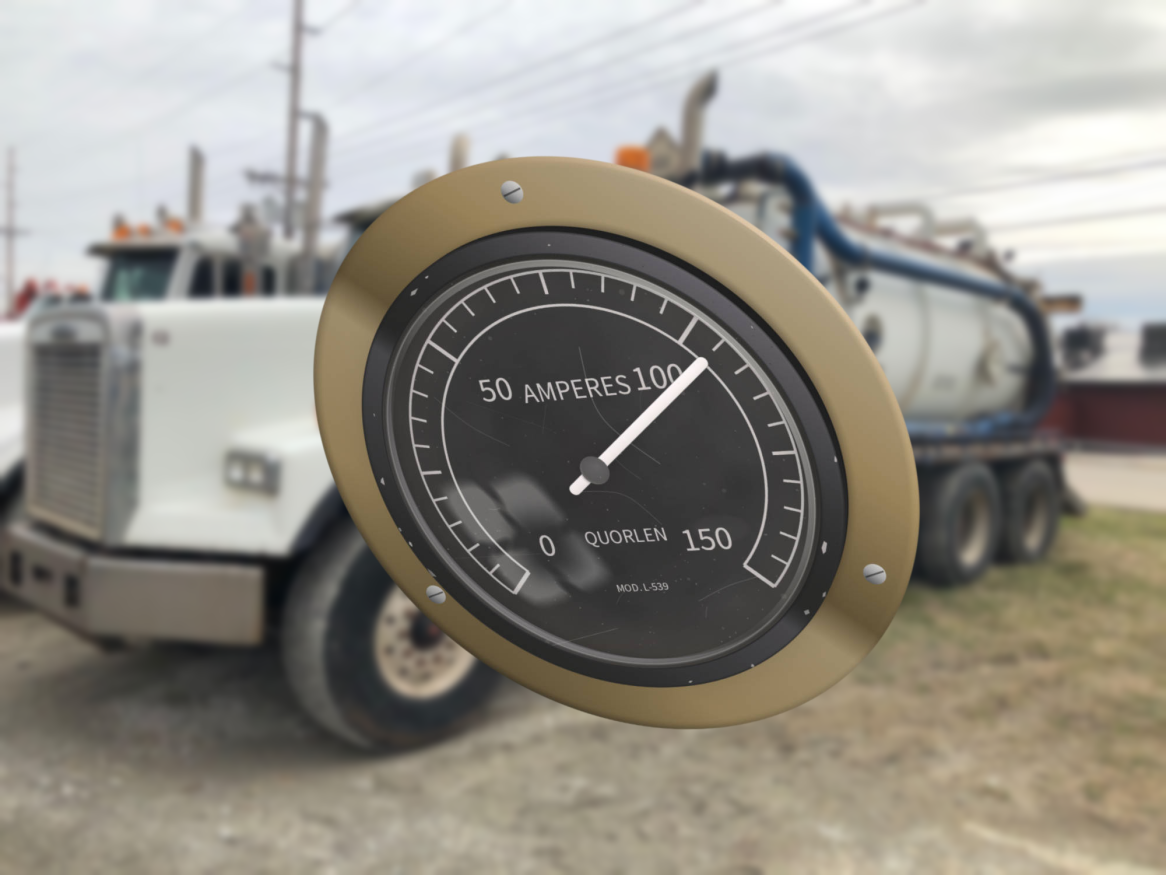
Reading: **105** A
